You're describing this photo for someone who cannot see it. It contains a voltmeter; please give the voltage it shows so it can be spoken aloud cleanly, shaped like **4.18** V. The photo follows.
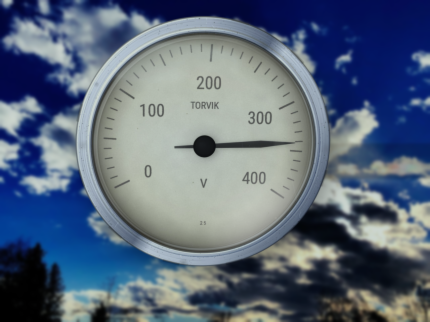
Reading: **340** V
